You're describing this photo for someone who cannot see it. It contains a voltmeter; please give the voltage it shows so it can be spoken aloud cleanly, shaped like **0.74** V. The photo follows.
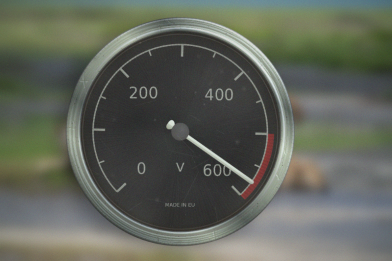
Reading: **575** V
